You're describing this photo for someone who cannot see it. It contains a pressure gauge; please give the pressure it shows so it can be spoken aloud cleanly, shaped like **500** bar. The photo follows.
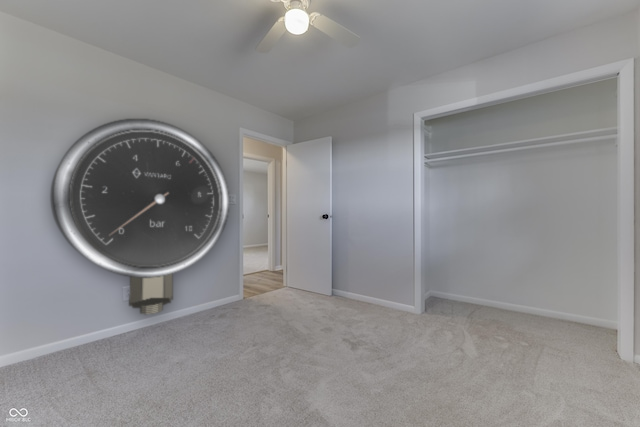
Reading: **0.2** bar
